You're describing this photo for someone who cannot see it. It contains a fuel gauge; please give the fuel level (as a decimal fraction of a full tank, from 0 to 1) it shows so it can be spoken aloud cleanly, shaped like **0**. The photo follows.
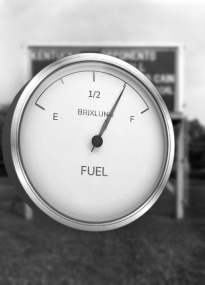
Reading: **0.75**
